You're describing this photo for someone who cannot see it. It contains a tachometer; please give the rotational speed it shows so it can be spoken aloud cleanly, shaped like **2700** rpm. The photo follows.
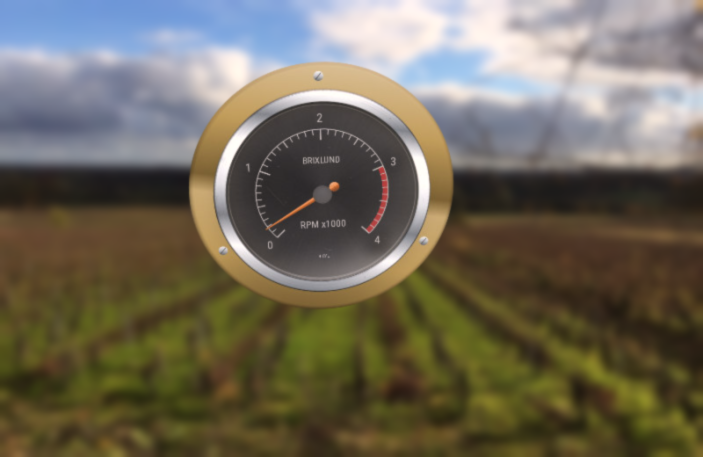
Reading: **200** rpm
